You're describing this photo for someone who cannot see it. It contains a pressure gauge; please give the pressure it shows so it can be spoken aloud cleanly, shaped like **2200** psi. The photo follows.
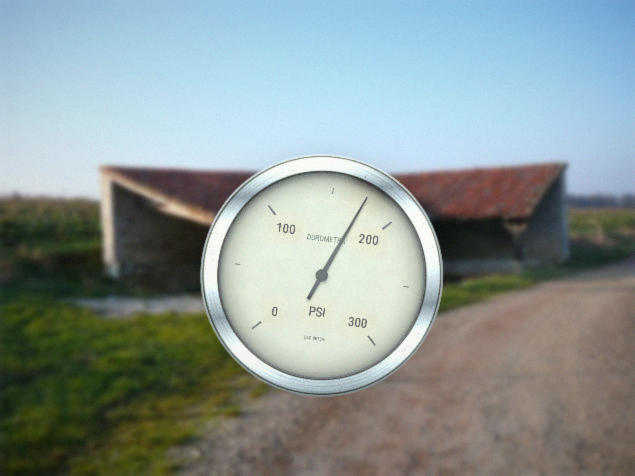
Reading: **175** psi
